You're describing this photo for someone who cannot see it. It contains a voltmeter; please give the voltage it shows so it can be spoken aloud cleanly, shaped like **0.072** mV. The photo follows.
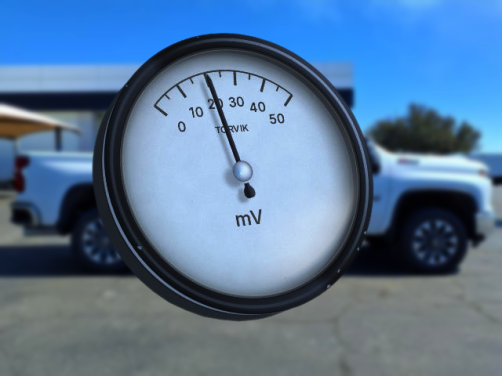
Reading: **20** mV
